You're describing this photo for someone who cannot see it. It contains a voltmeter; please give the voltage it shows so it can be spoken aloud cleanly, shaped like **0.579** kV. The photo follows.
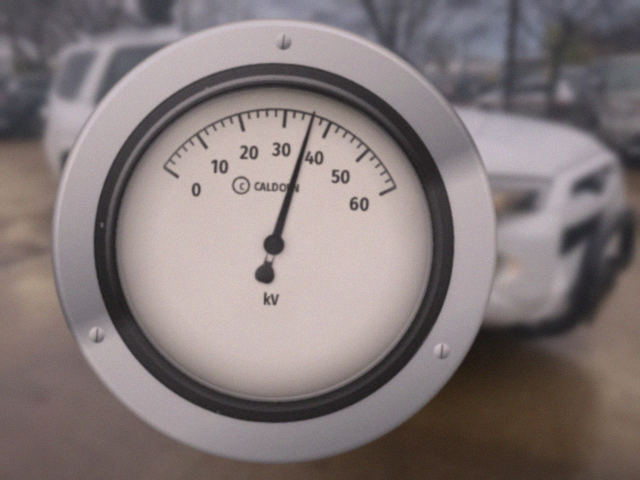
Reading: **36** kV
